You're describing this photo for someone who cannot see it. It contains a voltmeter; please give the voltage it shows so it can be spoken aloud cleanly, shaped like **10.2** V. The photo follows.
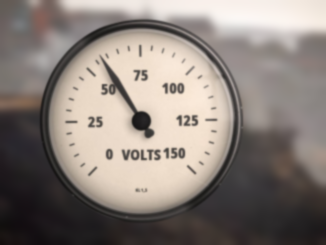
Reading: **57.5** V
